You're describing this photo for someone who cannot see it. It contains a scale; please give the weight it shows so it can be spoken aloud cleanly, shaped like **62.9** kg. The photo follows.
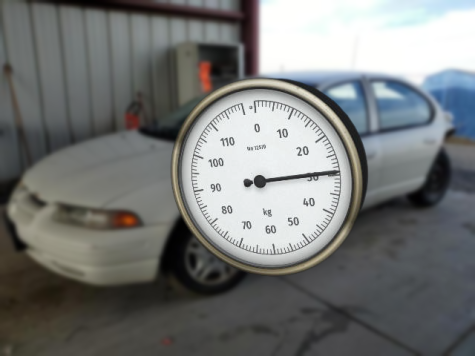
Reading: **29** kg
